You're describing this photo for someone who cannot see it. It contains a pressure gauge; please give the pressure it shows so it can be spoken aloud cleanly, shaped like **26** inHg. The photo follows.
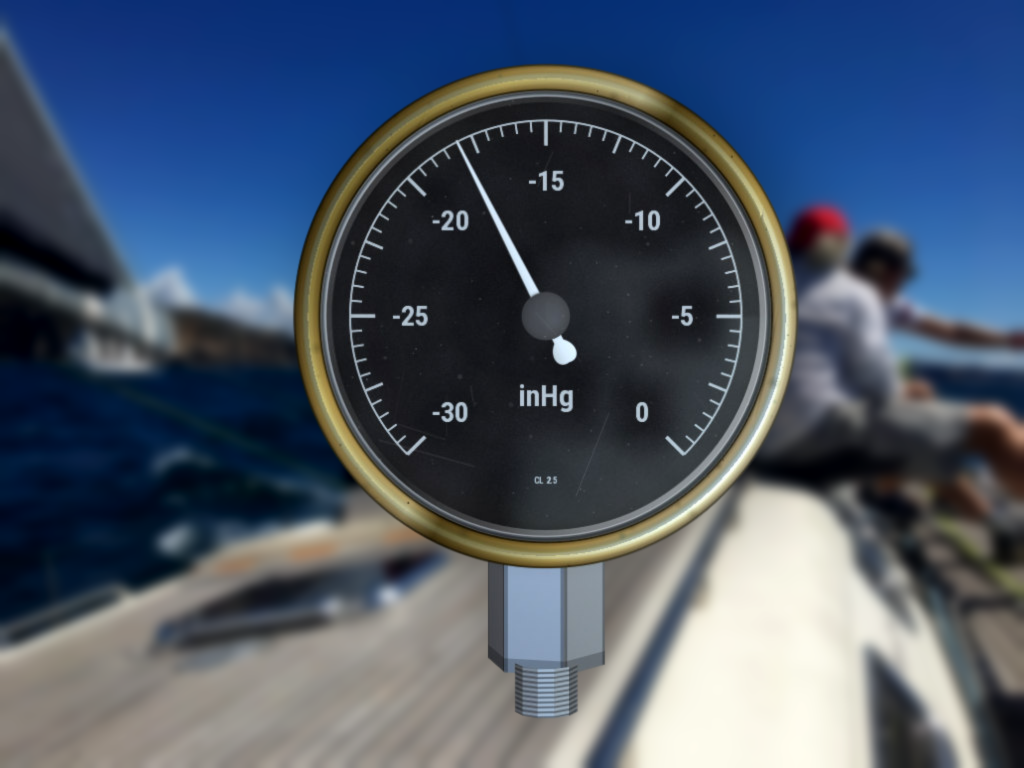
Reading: **-18** inHg
